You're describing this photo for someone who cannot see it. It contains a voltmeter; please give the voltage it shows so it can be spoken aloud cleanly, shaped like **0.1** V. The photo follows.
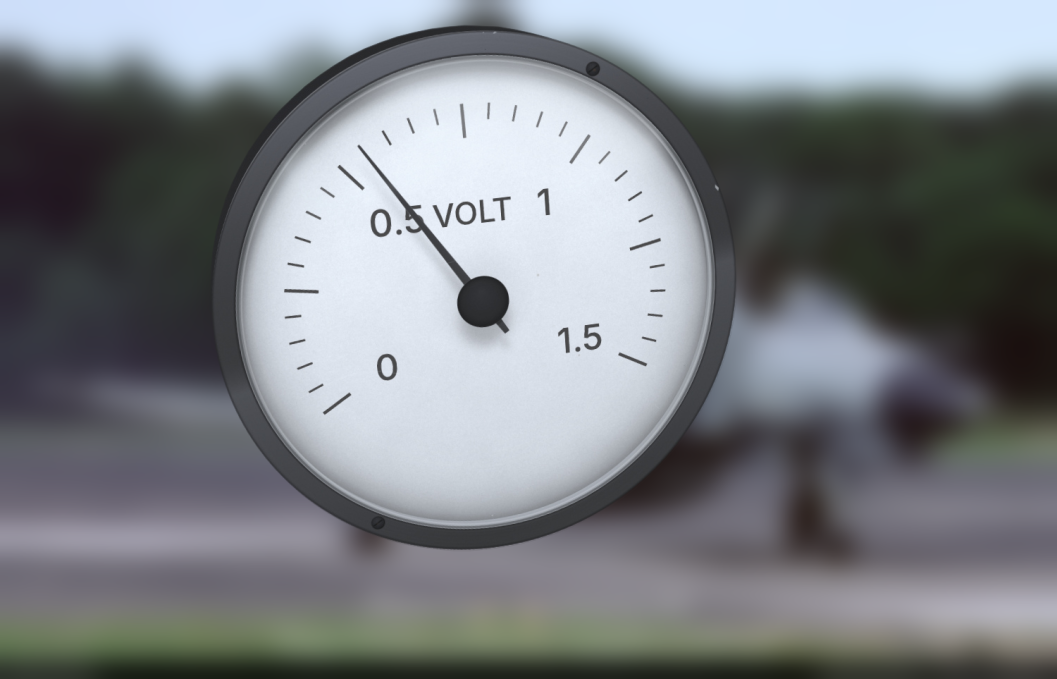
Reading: **0.55** V
